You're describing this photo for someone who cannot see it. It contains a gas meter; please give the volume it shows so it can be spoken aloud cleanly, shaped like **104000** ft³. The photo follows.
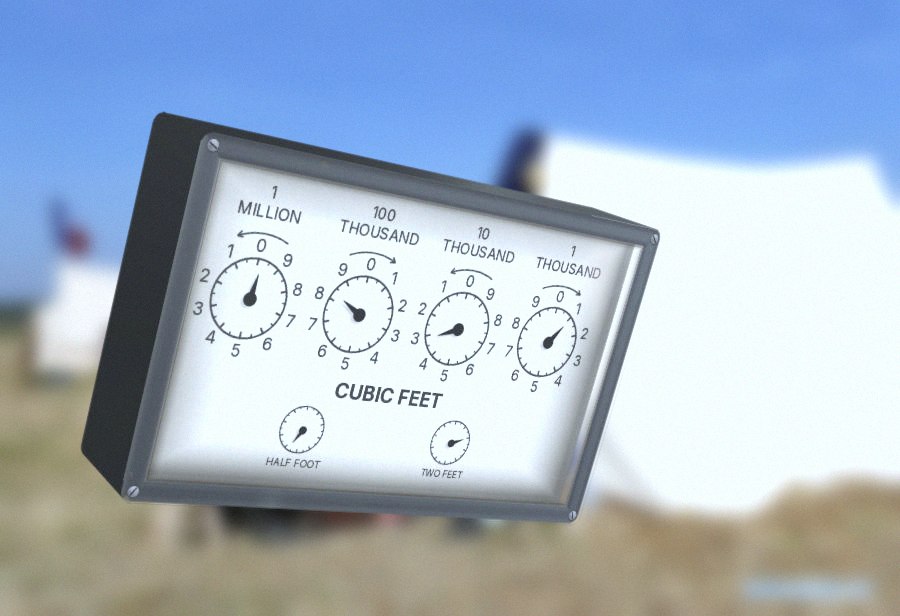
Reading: **983100** ft³
